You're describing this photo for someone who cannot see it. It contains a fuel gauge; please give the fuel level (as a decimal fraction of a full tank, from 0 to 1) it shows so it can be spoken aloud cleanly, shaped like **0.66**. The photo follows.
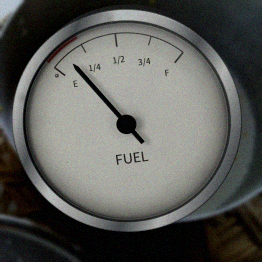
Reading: **0.125**
